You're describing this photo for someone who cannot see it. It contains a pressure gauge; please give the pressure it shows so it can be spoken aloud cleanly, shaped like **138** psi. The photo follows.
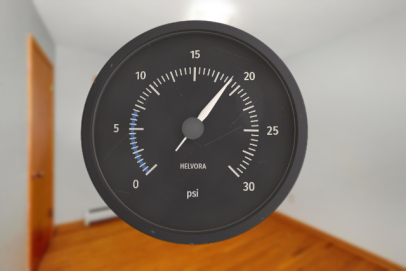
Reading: **19** psi
